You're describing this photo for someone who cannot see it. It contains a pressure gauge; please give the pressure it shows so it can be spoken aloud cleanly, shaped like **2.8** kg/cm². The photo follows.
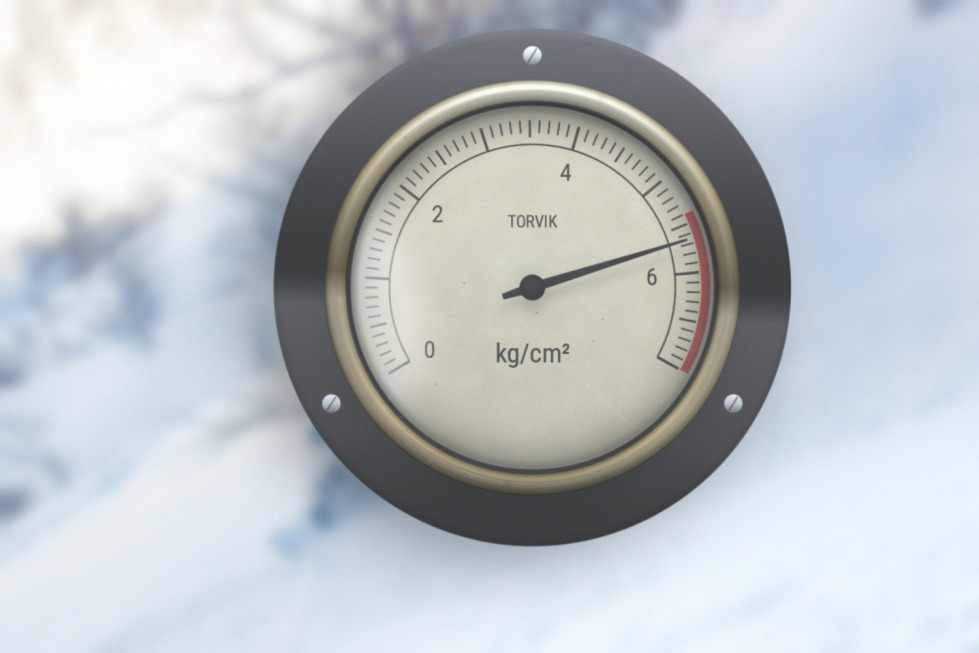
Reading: **5.65** kg/cm²
